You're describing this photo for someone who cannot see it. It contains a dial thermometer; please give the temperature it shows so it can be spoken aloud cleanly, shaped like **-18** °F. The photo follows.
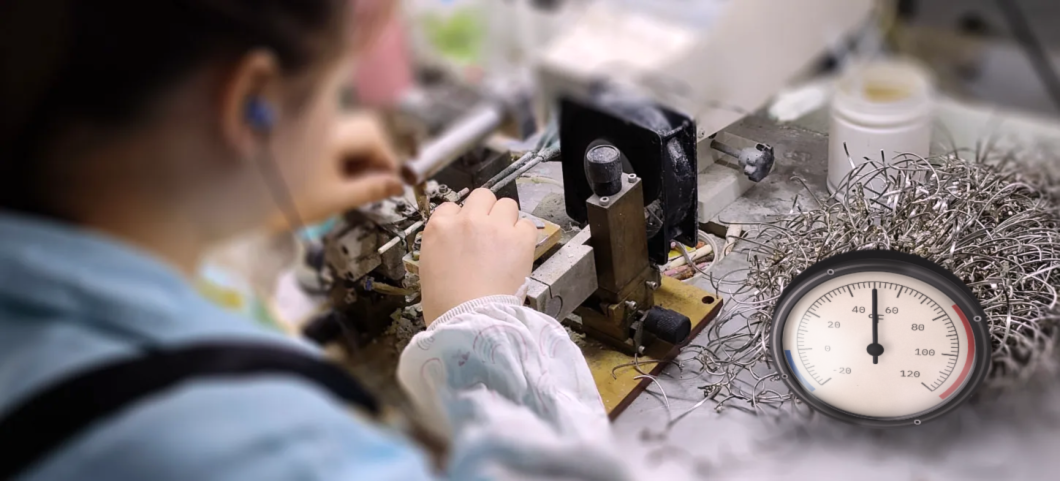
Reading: **50** °F
